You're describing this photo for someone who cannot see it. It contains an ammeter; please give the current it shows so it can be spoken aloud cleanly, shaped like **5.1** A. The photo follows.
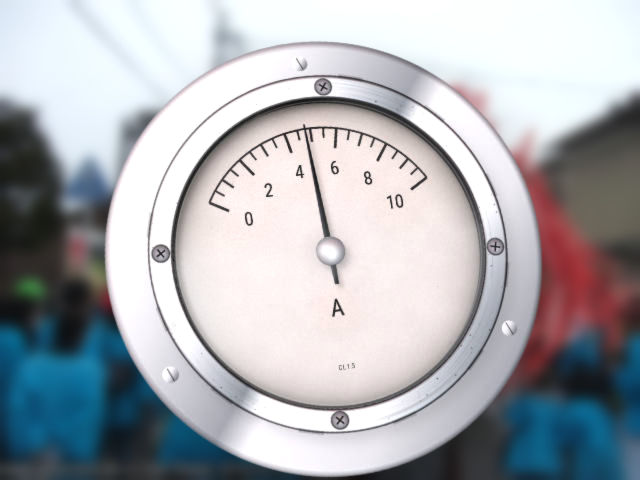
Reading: **4.75** A
